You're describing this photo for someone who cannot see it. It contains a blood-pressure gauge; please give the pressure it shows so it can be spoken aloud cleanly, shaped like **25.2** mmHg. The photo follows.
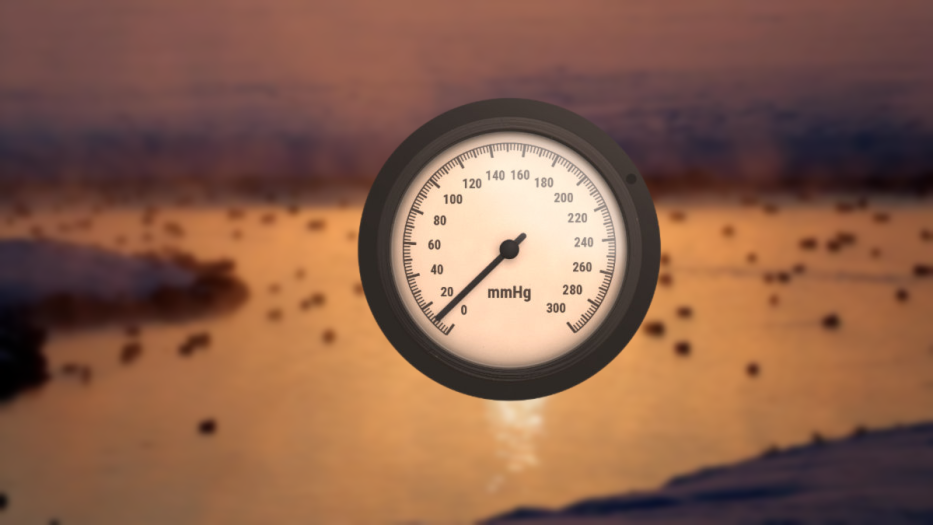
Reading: **10** mmHg
